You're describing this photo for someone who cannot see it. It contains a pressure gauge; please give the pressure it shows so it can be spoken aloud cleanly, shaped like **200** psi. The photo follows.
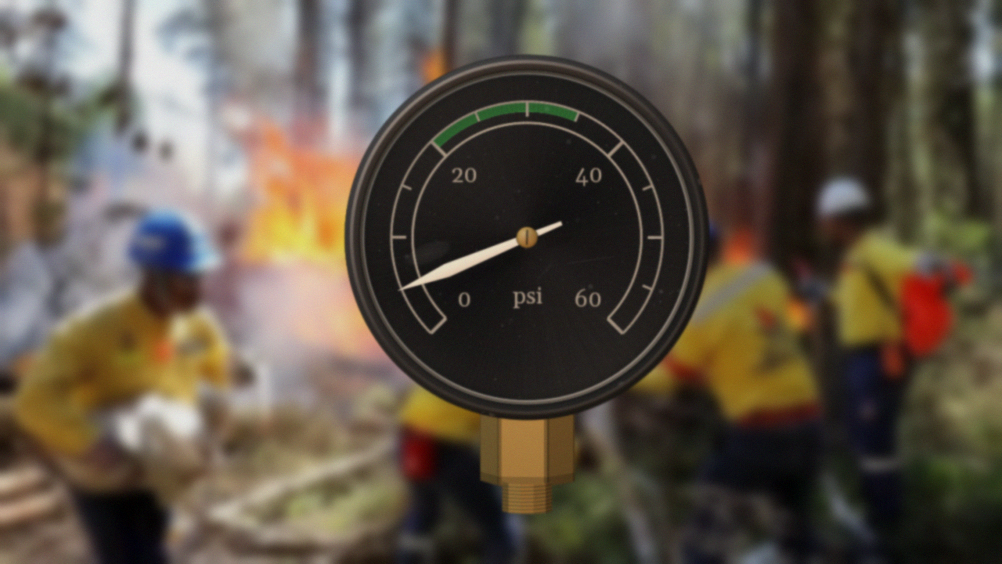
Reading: **5** psi
